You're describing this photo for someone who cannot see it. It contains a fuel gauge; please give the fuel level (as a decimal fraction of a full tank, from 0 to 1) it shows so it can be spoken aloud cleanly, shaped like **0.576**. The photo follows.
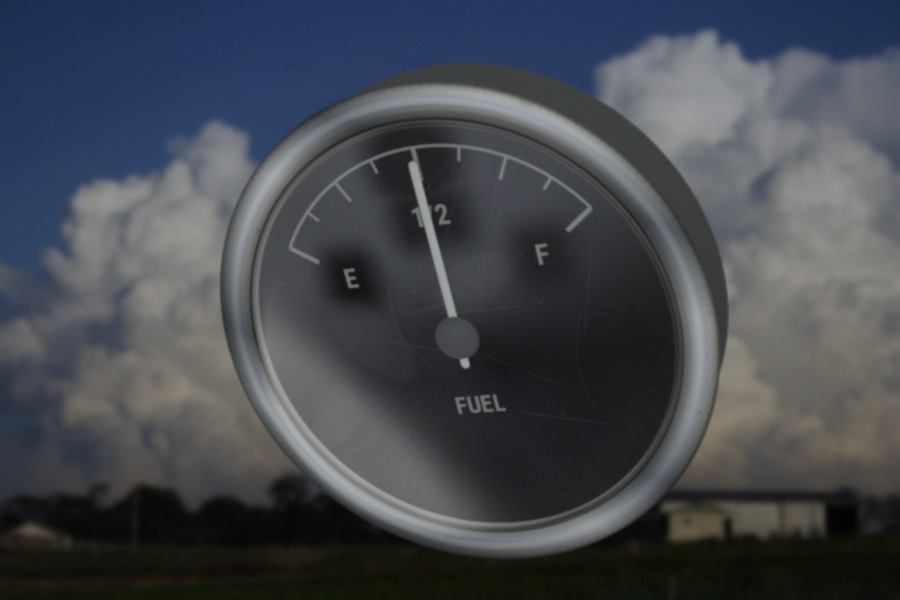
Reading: **0.5**
